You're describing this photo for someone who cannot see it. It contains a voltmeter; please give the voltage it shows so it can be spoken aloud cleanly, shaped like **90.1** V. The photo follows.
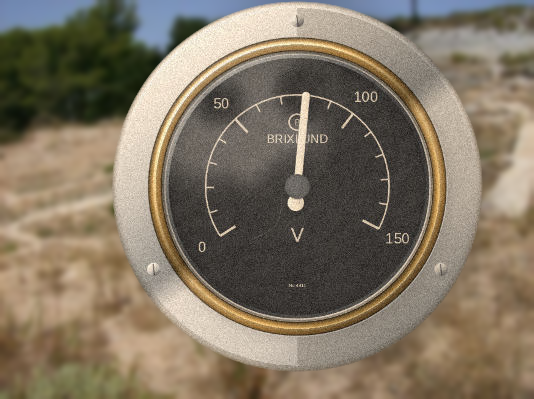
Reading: **80** V
